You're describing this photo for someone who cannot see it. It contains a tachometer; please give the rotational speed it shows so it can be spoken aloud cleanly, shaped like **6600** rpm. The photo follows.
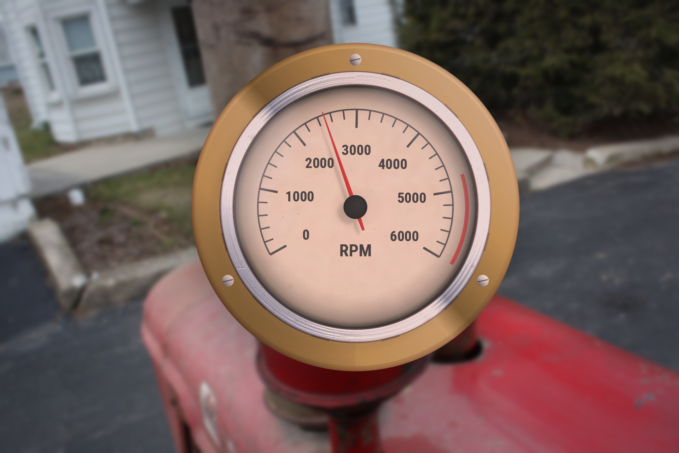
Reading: **2500** rpm
